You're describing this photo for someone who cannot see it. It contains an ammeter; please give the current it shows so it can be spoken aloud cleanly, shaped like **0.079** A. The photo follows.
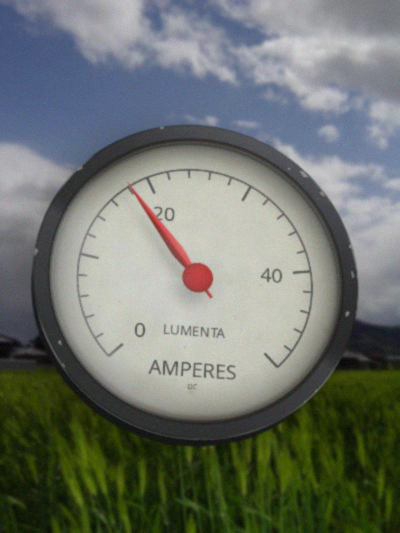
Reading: **18** A
